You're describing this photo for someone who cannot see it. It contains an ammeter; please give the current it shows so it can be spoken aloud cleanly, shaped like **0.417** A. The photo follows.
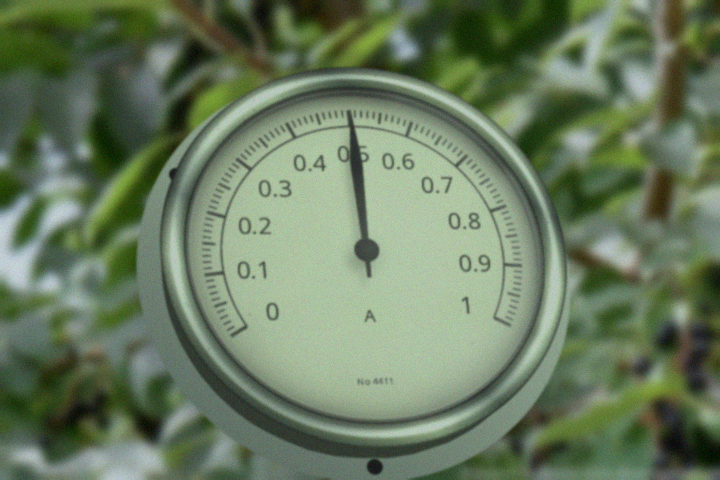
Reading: **0.5** A
